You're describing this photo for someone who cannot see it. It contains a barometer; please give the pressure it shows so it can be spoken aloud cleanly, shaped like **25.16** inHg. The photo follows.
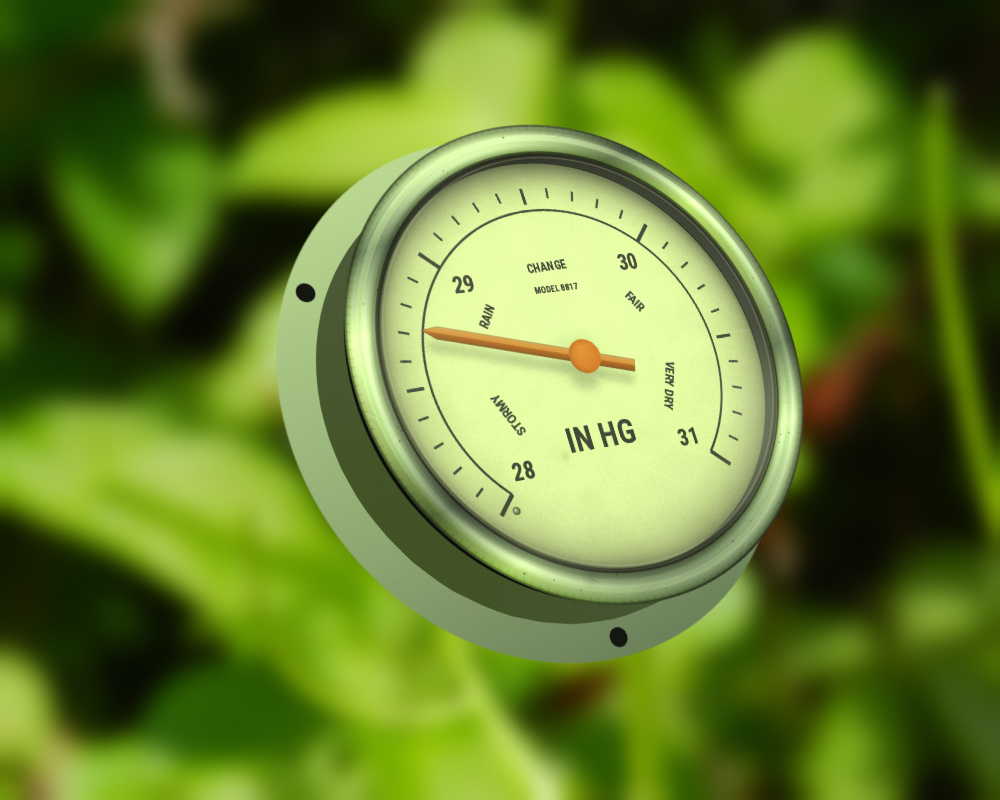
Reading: **28.7** inHg
